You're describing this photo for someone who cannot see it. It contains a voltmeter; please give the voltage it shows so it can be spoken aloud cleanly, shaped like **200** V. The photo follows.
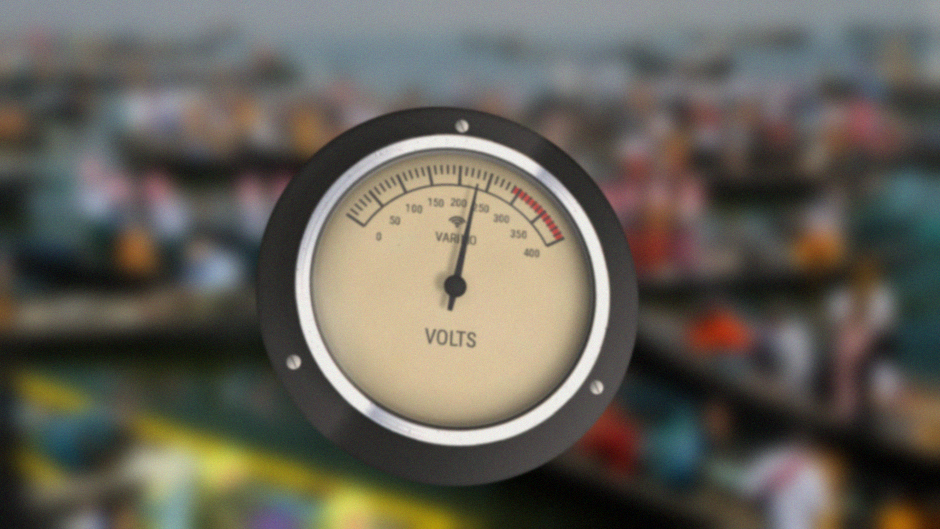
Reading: **230** V
